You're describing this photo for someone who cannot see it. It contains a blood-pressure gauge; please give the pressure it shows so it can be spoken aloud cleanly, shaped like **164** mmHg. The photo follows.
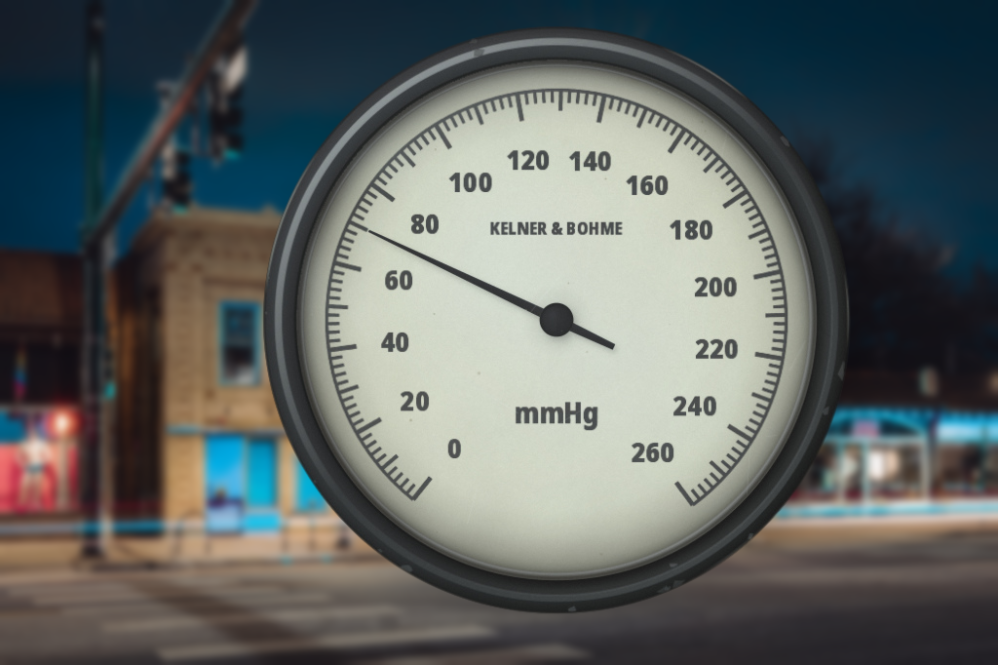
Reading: **70** mmHg
